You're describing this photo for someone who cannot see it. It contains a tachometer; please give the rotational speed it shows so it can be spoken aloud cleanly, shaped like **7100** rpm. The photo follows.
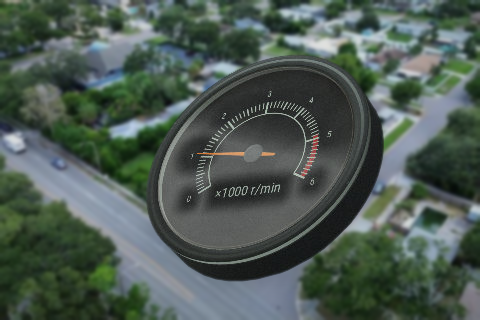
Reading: **1000** rpm
